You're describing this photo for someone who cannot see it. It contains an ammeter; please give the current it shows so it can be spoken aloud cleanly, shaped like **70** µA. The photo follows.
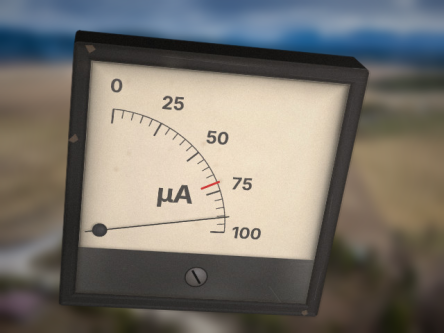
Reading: **90** µA
